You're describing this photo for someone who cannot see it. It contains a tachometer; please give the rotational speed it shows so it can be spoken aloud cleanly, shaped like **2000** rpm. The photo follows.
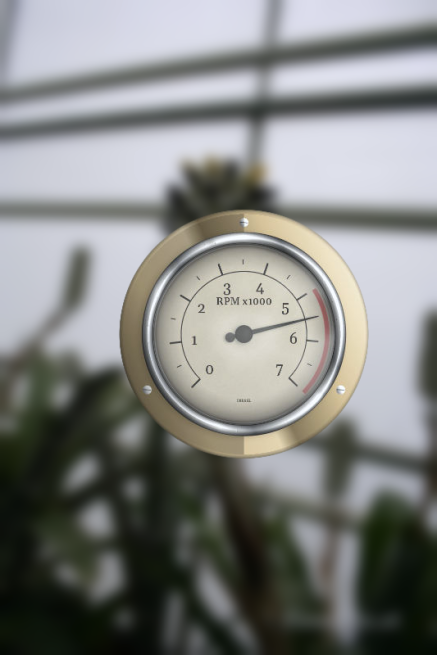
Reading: **5500** rpm
